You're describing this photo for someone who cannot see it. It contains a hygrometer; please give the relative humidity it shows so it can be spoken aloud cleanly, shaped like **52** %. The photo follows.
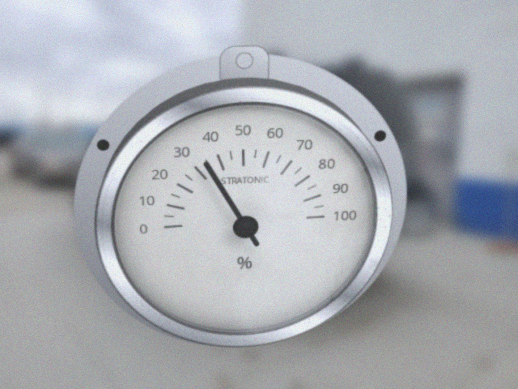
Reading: **35** %
